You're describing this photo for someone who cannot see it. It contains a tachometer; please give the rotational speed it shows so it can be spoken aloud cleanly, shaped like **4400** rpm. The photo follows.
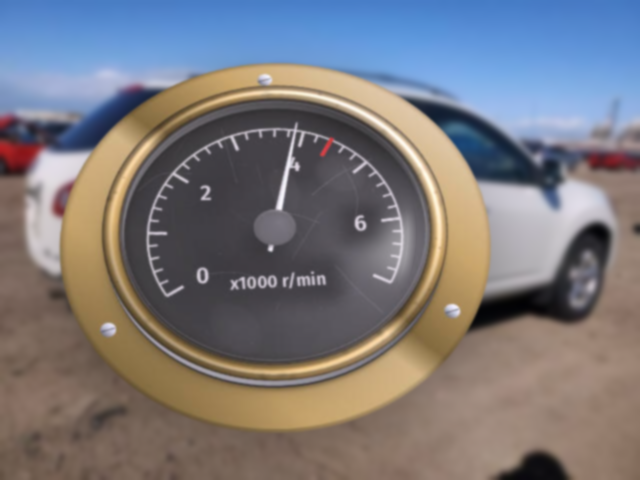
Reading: **3900** rpm
